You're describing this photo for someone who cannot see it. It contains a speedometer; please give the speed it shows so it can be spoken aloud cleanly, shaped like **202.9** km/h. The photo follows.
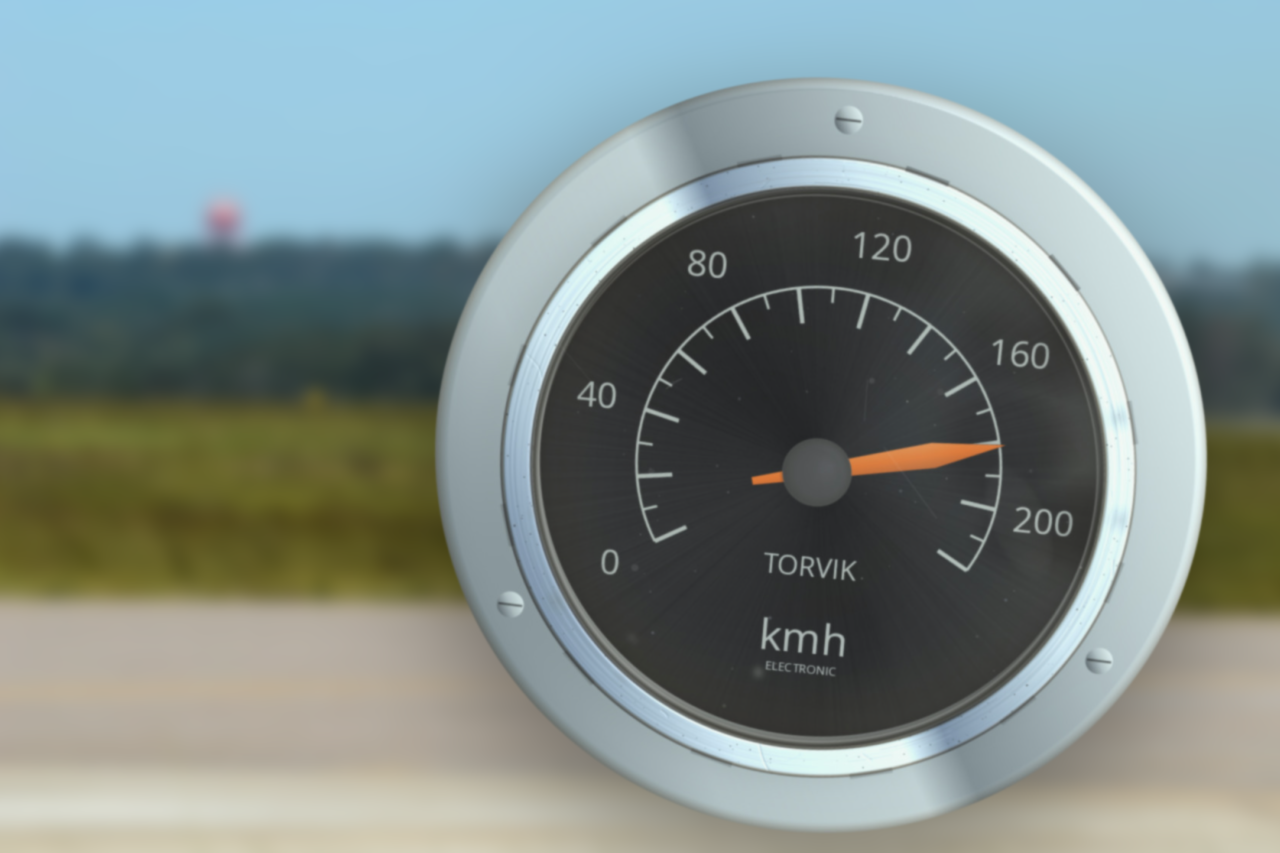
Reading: **180** km/h
